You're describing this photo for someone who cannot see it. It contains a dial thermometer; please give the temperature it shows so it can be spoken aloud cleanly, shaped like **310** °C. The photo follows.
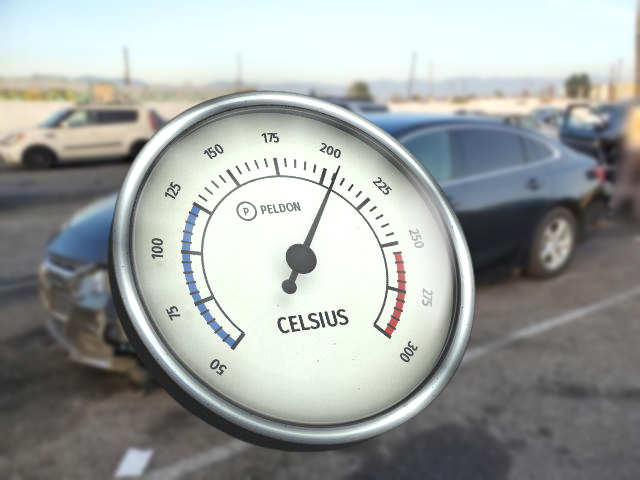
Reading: **205** °C
